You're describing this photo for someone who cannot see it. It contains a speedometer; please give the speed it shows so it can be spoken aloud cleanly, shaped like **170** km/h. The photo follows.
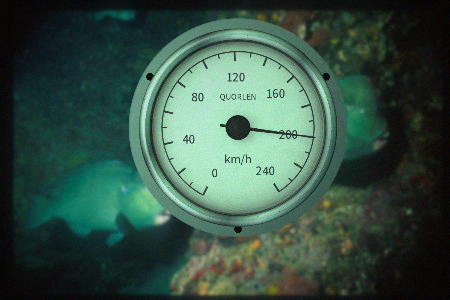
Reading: **200** km/h
